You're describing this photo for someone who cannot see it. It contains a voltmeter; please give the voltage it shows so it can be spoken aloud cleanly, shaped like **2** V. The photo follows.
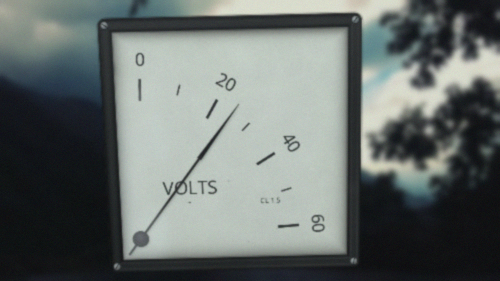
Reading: **25** V
